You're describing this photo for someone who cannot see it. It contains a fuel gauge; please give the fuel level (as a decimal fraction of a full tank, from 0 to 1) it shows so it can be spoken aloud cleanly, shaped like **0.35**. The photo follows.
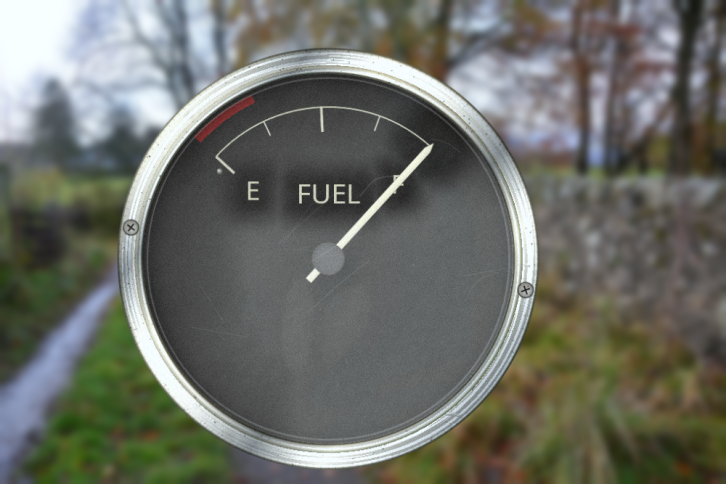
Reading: **1**
